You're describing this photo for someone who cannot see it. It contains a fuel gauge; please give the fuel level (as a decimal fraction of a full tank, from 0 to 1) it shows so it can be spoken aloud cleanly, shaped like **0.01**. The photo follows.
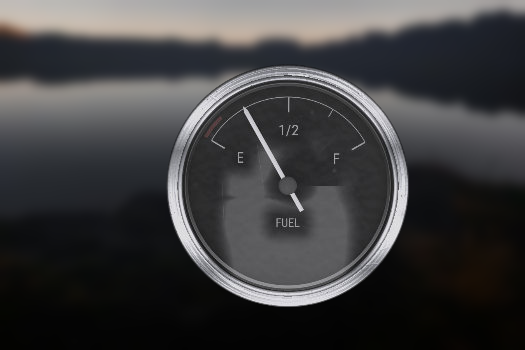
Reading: **0.25**
